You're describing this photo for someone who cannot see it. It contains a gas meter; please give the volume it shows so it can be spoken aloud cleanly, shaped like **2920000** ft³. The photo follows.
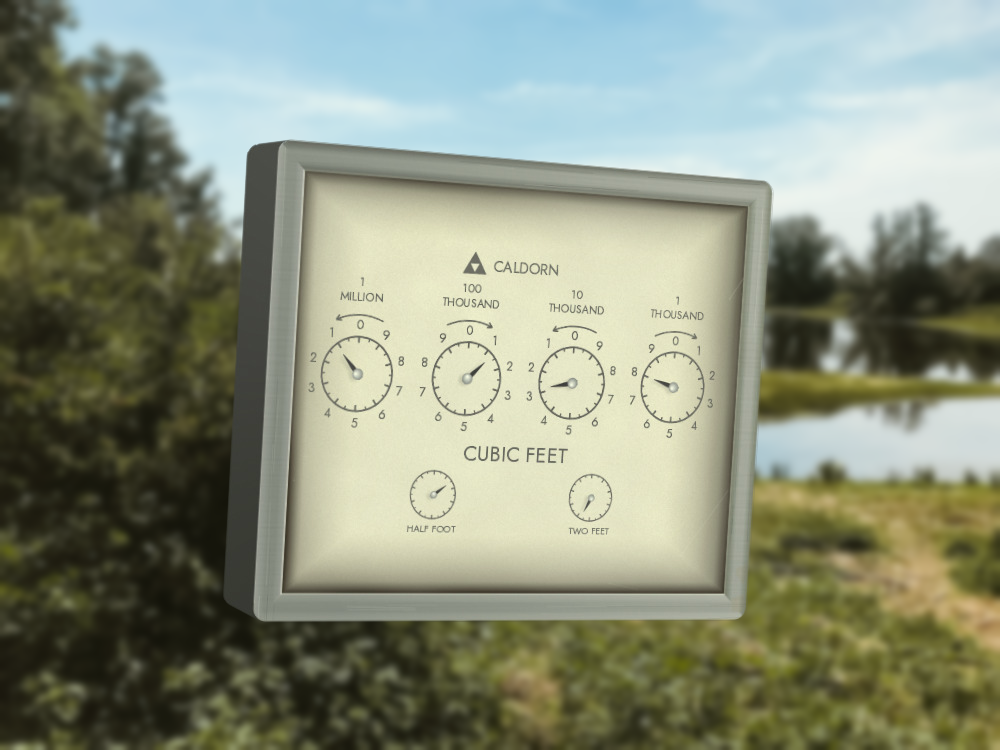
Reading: **112800** ft³
